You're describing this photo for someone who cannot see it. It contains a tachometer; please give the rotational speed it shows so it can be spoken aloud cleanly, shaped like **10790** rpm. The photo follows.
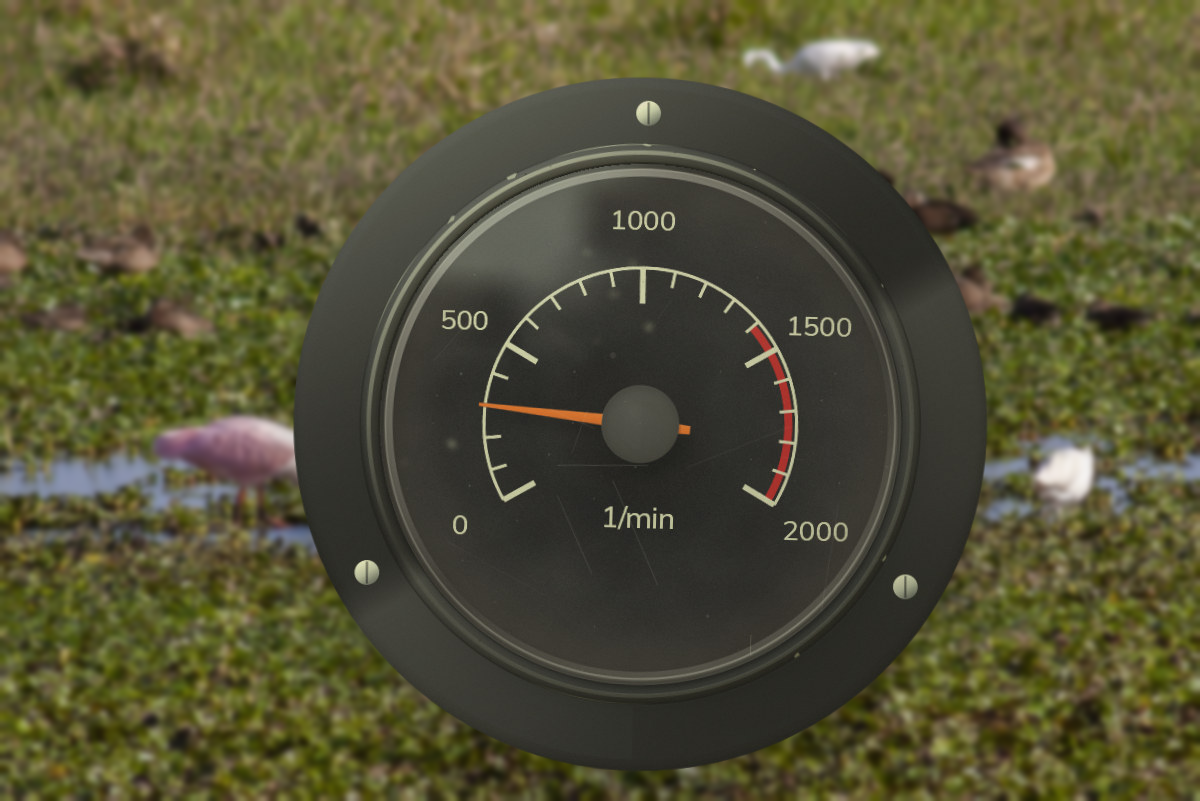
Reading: **300** rpm
